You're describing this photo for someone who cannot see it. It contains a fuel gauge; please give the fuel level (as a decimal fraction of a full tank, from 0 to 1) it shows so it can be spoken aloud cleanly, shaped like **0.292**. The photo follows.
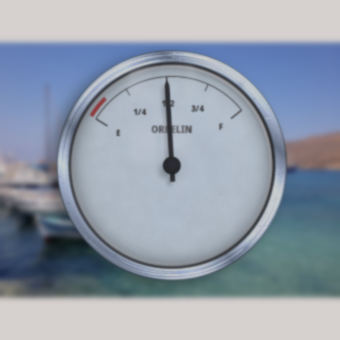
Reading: **0.5**
